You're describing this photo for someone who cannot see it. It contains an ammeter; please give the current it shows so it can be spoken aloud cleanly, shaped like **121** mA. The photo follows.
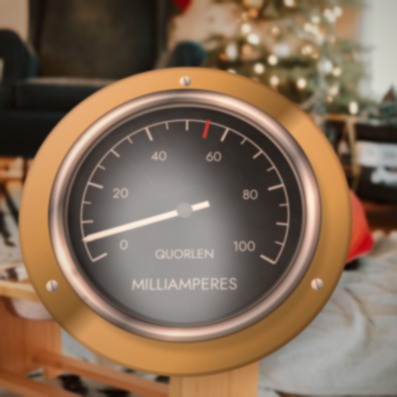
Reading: **5** mA
